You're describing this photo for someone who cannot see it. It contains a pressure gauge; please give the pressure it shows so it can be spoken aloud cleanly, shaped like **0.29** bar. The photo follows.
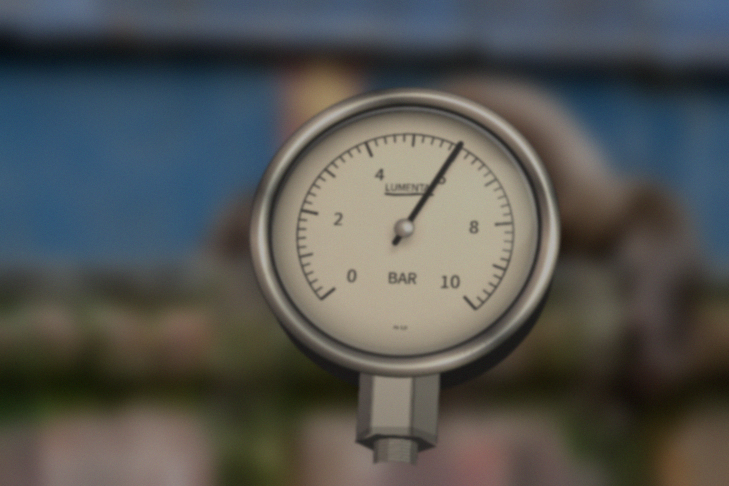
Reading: **6** bar
